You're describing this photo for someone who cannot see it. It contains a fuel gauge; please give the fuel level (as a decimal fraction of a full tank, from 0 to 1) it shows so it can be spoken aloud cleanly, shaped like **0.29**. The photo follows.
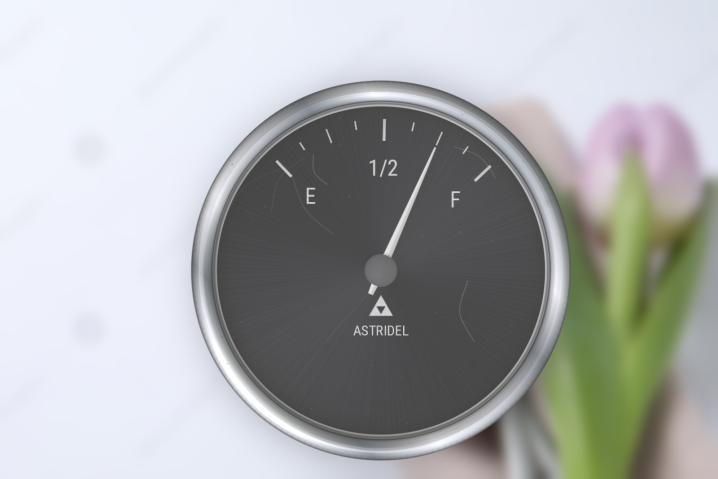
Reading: **0.75**
